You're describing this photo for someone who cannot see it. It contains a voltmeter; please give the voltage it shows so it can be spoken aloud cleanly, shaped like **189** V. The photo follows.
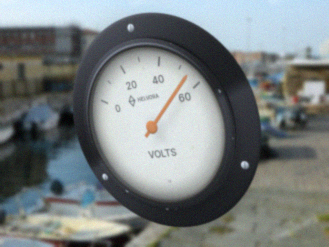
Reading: **55** V
